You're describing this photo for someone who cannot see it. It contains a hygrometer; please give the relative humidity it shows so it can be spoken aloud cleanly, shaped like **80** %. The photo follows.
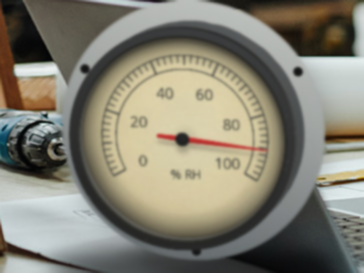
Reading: **90** %
